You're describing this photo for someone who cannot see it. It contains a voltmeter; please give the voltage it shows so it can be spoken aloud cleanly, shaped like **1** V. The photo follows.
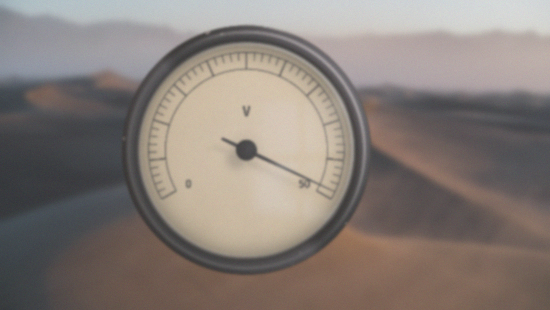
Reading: **49** V
